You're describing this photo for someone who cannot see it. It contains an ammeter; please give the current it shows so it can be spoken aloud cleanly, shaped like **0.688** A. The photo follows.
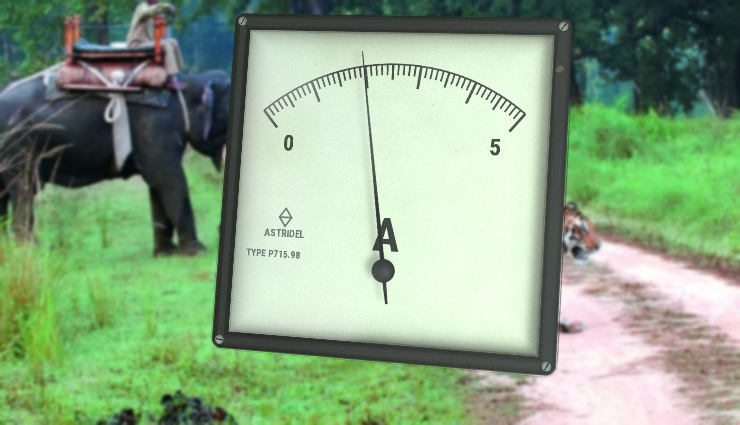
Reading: **2** A
